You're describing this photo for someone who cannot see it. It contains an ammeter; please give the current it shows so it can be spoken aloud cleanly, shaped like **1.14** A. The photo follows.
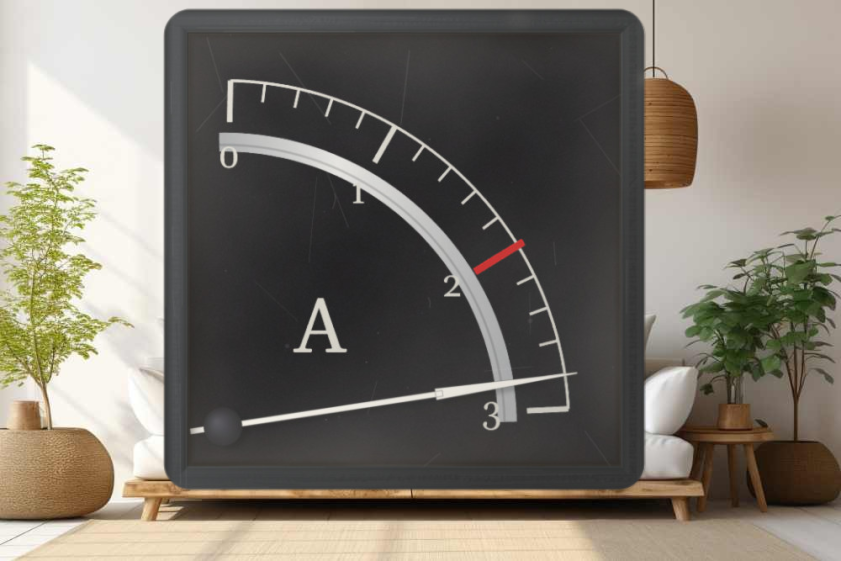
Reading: **2.8** A
